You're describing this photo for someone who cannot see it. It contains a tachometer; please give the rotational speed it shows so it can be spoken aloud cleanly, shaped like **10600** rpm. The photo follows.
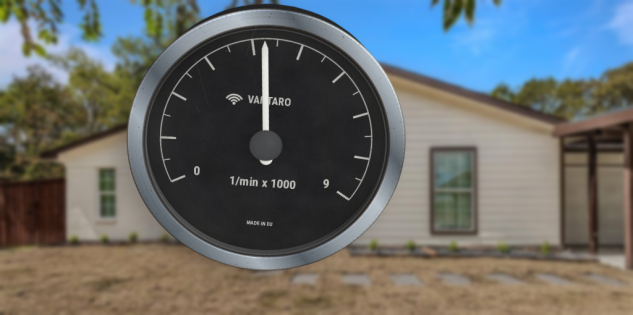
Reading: **4250** rpm
